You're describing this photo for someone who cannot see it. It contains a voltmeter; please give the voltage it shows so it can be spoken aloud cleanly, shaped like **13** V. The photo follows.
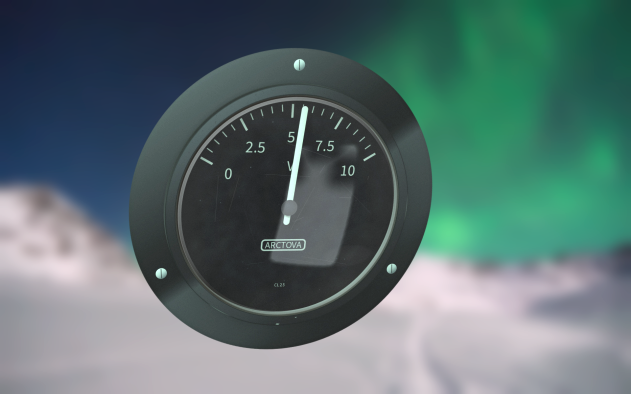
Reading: **5.5** V
